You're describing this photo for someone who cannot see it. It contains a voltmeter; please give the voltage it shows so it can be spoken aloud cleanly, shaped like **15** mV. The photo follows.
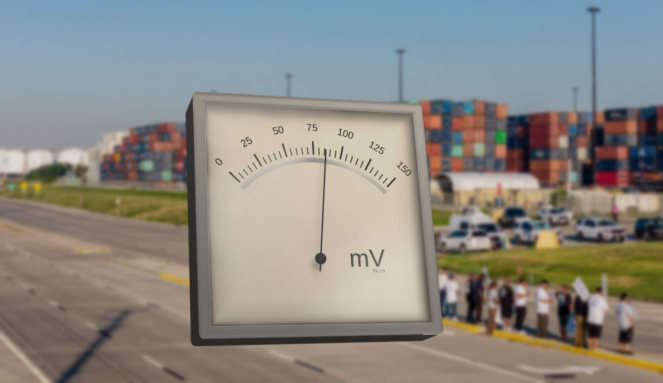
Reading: **85** mV
